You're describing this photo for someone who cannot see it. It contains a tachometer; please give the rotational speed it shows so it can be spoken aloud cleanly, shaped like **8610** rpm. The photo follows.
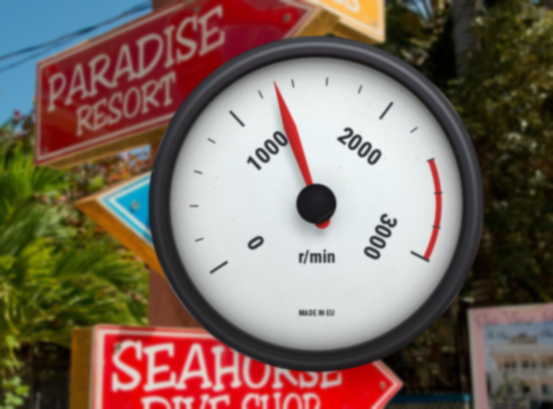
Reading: **1300** rpm
